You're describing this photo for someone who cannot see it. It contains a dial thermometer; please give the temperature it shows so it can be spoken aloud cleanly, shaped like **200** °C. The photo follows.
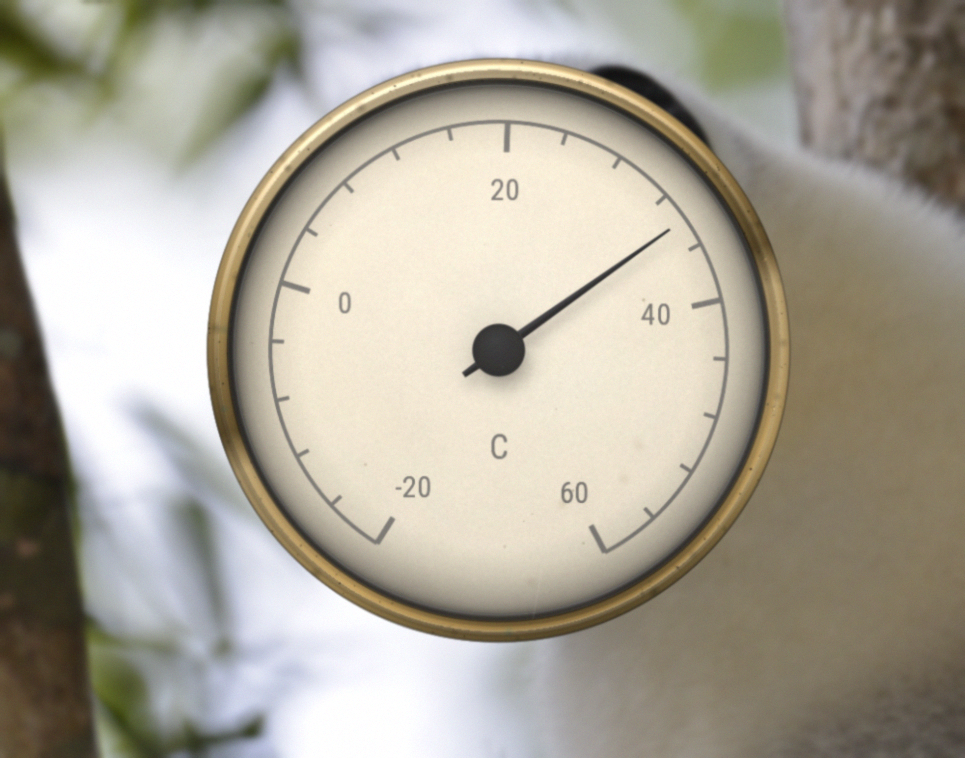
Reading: **34** °C
